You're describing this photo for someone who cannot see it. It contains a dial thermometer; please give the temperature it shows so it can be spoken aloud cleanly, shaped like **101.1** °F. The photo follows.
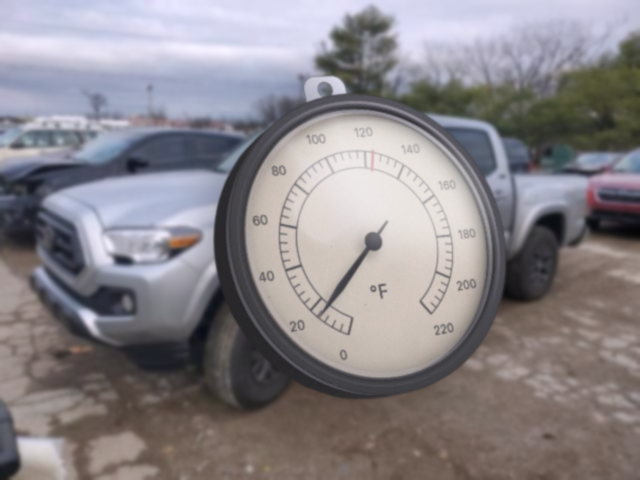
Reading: **16** °F
